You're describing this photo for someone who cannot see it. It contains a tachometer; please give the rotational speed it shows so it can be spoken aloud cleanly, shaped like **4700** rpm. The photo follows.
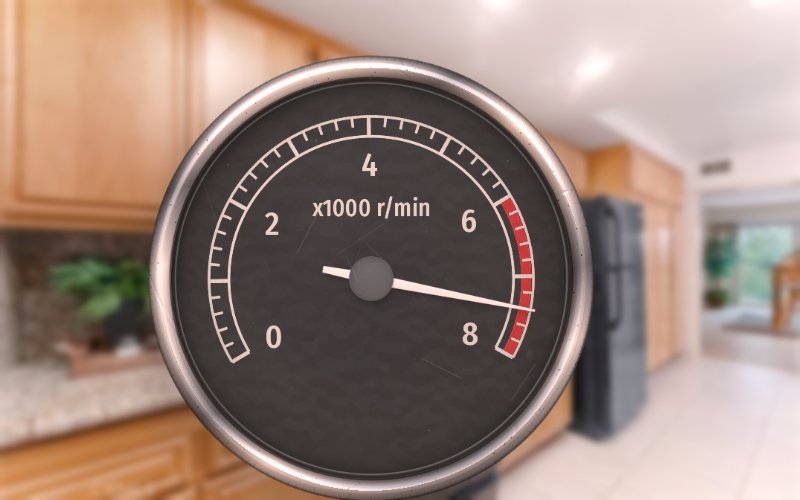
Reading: **7400** rpm
